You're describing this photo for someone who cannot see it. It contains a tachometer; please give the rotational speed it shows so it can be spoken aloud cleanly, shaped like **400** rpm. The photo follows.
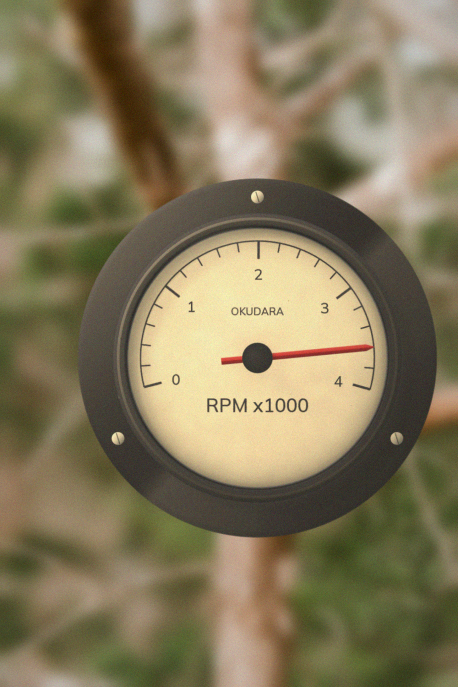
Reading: **3600** rpm
